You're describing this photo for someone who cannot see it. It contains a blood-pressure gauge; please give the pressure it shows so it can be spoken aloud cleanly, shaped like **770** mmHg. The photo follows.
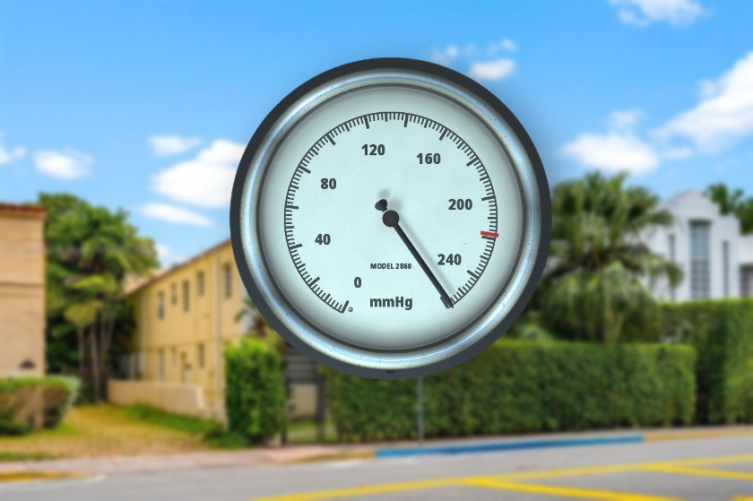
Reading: **258** mmHg
